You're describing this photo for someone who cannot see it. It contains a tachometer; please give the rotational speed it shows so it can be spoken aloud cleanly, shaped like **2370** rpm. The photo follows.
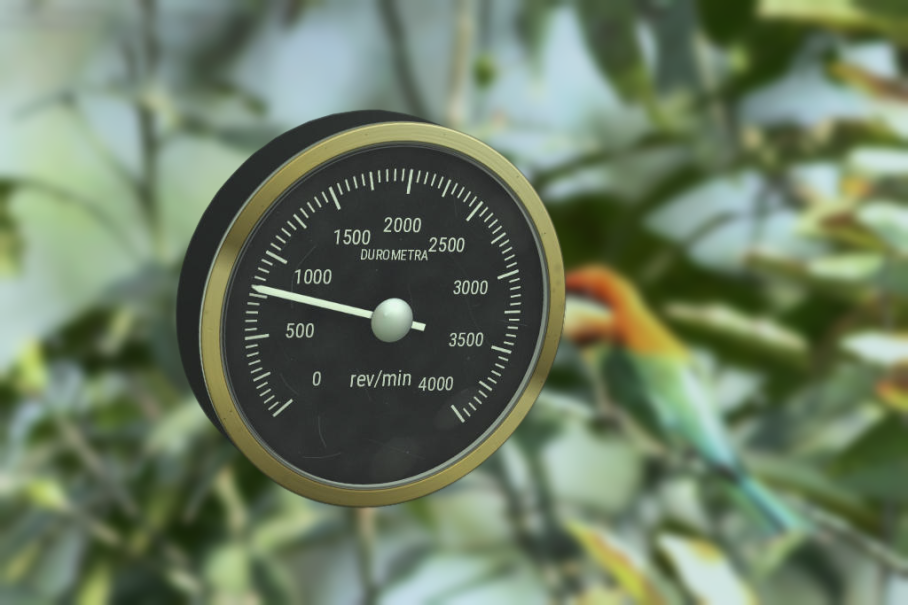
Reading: **800** rpm
